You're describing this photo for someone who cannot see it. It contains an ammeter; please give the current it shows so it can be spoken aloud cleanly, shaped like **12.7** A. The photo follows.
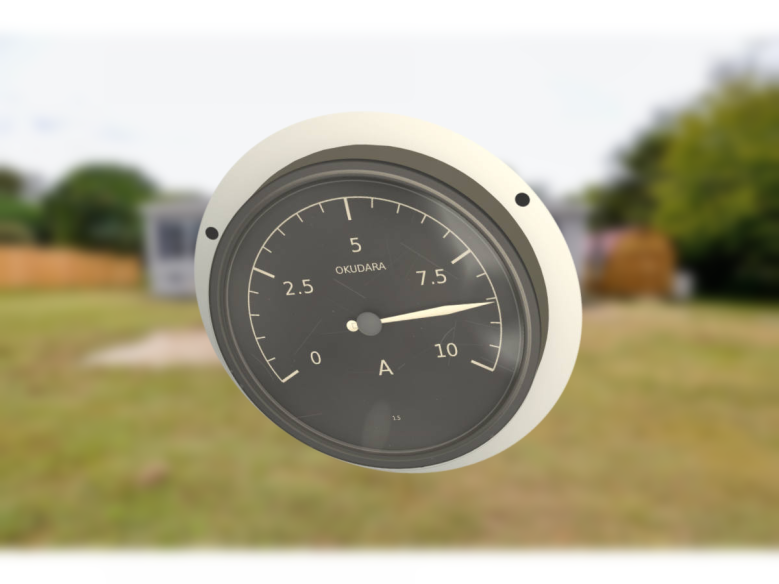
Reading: **8.5** A
